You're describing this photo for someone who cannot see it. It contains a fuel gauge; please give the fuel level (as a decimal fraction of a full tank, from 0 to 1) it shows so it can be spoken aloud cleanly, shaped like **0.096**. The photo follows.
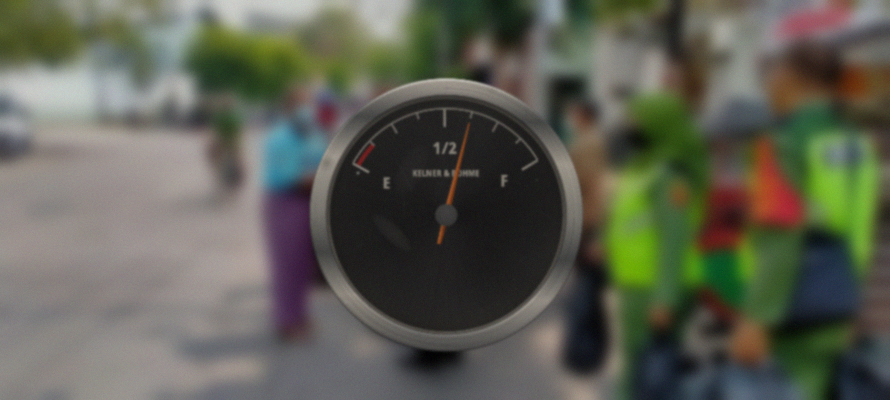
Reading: **0.625**
